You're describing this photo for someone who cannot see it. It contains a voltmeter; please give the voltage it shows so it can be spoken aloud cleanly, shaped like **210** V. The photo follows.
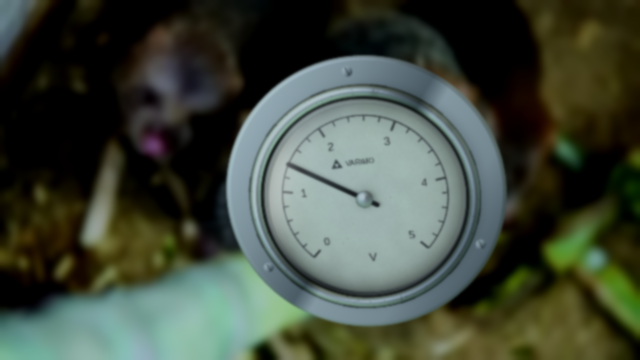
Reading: **1.4** V
